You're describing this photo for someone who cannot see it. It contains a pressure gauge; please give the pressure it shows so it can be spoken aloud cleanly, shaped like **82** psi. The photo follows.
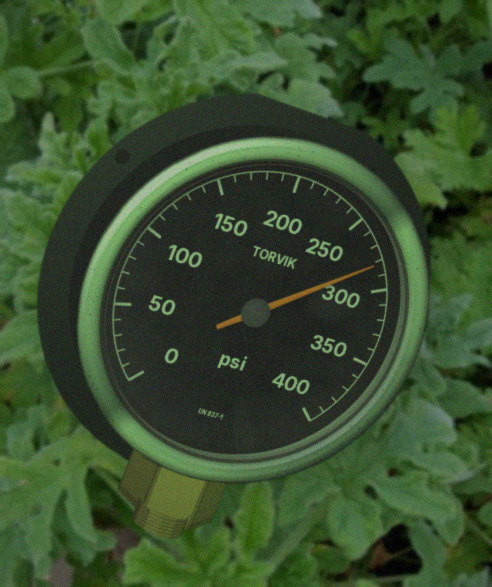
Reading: **280** psi
